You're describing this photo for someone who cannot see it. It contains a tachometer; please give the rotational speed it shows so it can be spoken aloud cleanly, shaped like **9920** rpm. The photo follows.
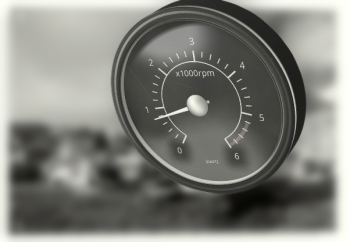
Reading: **800** rpm
